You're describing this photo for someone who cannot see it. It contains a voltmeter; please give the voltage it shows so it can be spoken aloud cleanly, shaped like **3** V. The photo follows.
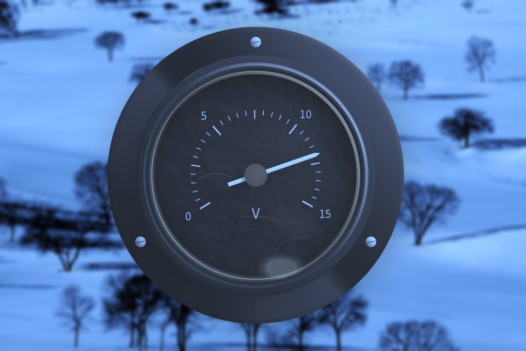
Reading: **12** V
